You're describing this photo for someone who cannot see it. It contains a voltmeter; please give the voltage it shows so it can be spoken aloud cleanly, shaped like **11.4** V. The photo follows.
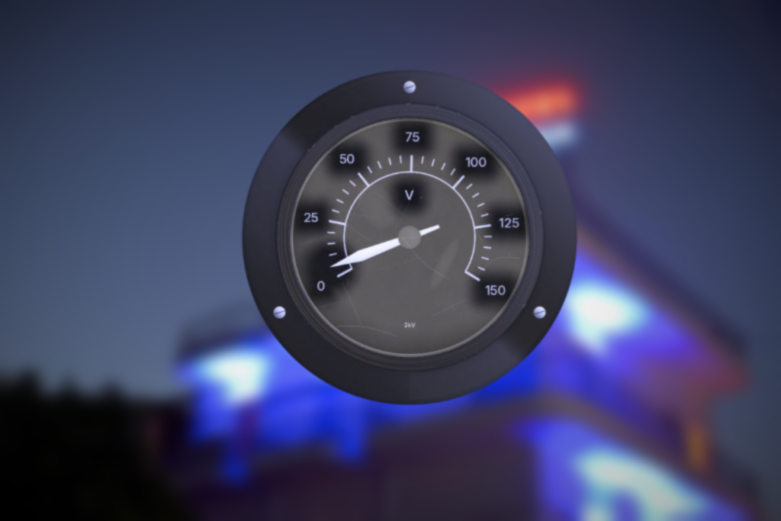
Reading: **5** V
